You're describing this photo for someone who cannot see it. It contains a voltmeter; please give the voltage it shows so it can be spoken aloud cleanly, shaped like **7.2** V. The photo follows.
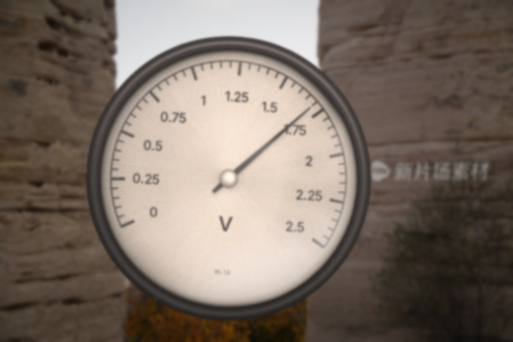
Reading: **1.7** V
